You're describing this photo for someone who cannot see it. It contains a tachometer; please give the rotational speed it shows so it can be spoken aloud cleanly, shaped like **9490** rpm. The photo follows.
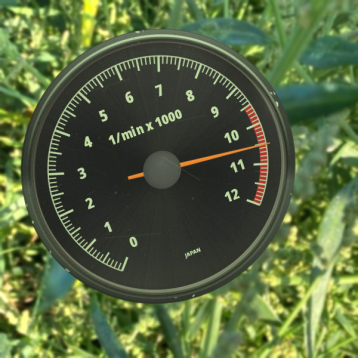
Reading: **10500** rpm
